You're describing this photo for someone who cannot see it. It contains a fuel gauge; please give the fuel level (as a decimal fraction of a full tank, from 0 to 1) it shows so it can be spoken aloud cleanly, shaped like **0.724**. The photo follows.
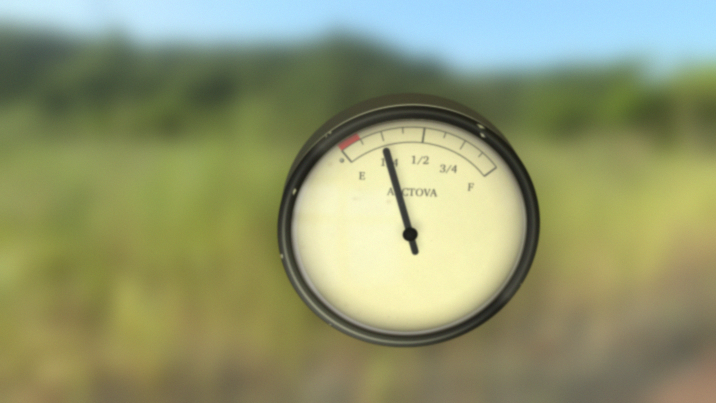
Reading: **0.25**
